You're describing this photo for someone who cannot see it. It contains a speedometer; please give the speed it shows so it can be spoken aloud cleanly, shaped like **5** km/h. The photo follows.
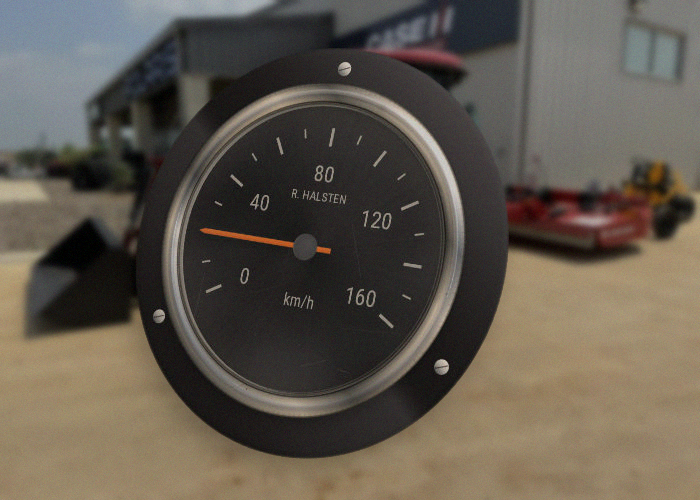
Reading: **20** km/h
